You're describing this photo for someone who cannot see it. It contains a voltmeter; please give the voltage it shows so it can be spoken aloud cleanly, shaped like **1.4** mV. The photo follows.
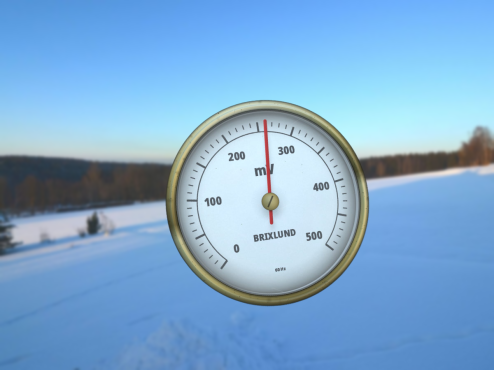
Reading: **260** mV
